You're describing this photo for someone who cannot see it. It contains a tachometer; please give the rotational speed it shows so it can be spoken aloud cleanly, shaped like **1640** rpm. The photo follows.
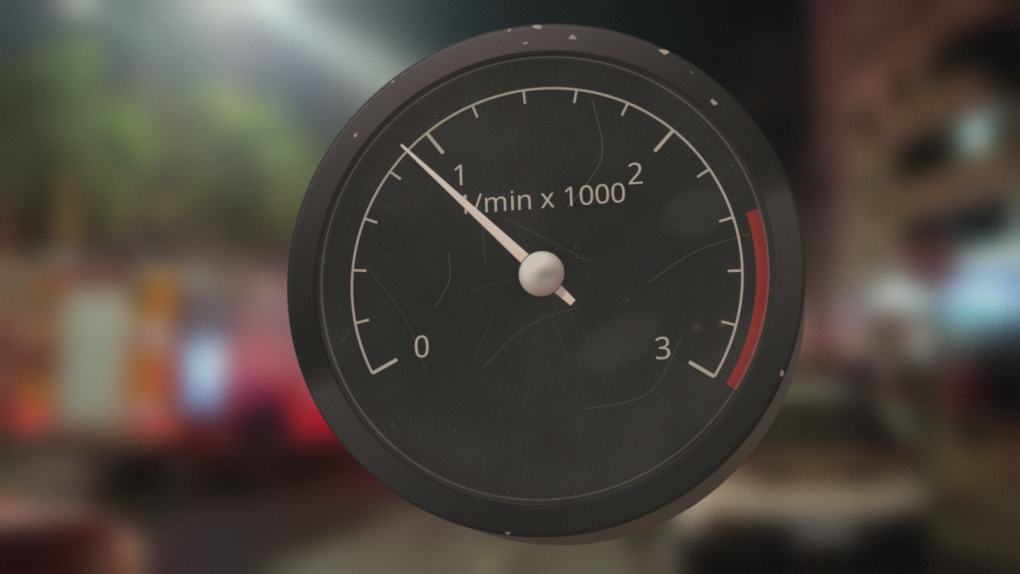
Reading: **900** rpm
